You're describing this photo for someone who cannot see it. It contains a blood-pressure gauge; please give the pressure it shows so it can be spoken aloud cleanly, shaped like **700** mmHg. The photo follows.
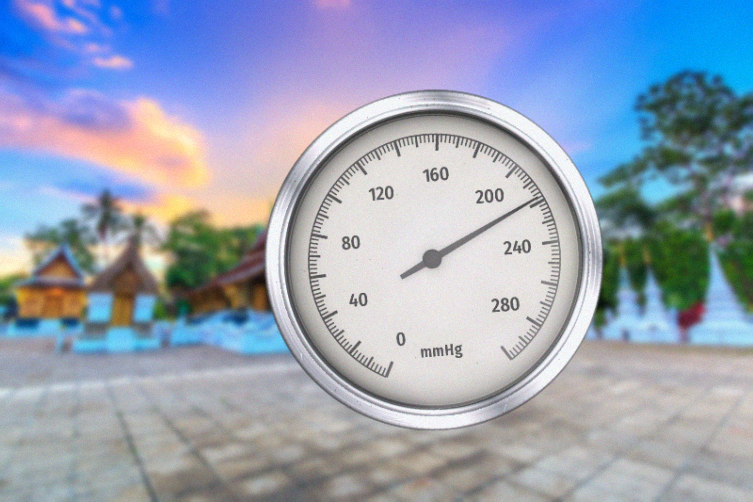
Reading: **218** mmHg
